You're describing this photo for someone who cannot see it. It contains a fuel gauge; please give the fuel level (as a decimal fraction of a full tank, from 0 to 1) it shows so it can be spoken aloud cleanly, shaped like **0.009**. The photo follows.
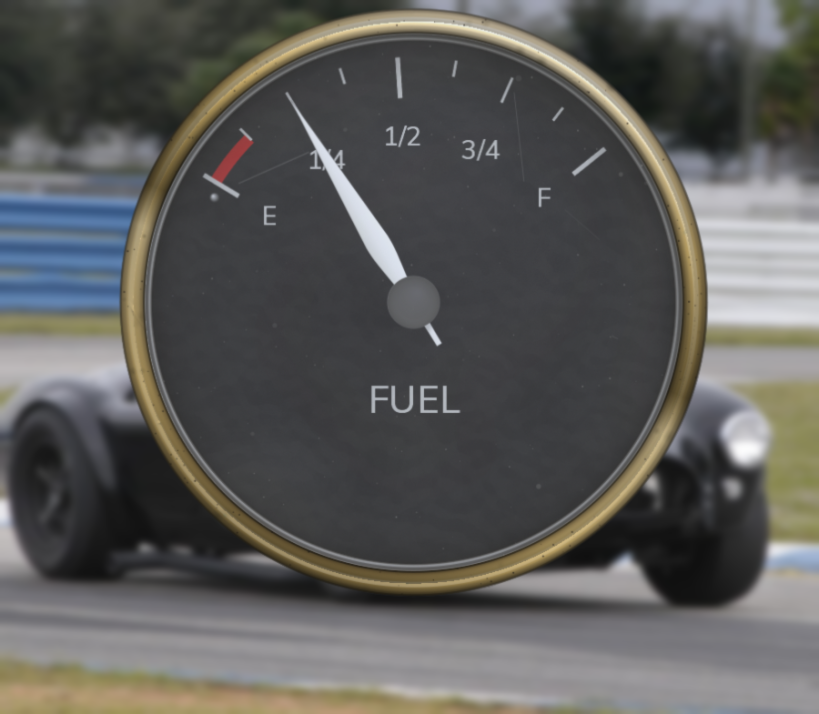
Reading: **0.25**
